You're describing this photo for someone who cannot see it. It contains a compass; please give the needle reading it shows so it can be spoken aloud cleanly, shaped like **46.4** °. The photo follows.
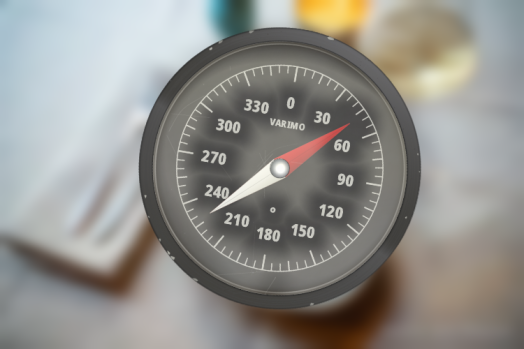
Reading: **47.5** °
